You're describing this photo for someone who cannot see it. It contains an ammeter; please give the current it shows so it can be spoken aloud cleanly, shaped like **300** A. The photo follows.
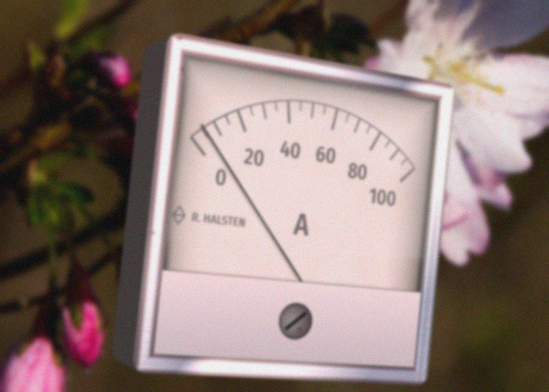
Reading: **5** A
